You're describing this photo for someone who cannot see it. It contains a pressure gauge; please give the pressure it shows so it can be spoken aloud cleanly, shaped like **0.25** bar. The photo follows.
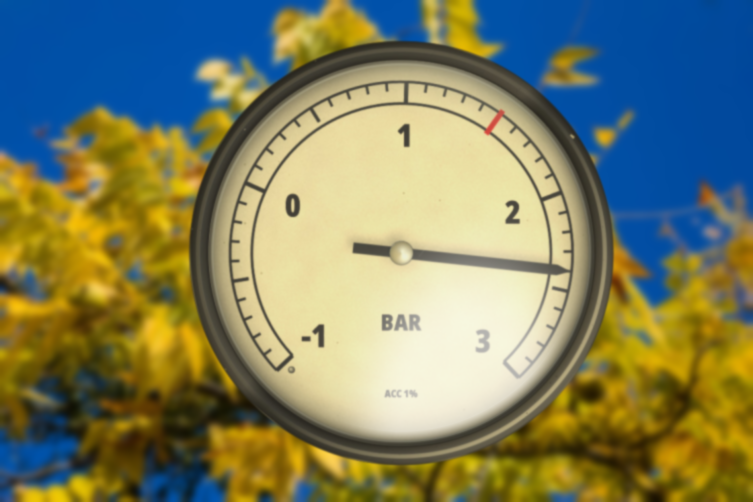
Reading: **2.4** bar
